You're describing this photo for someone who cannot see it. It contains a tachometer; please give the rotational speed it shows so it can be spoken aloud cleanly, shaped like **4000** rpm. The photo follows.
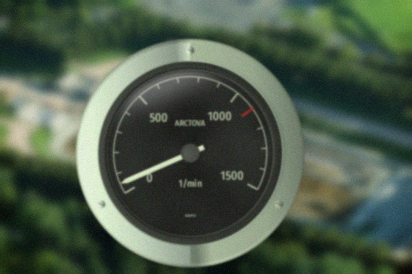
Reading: **50** rpm
